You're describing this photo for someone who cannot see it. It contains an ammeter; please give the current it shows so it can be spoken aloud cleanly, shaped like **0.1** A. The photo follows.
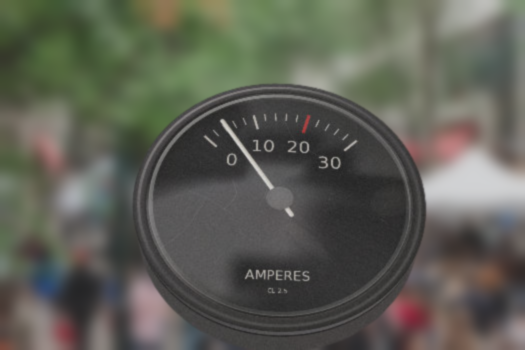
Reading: **4** A
